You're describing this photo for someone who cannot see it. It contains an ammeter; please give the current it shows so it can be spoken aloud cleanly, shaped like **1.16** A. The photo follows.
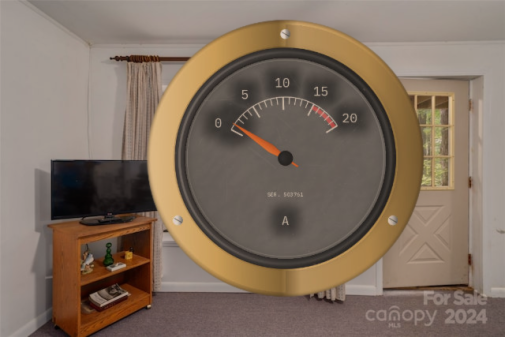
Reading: **1** A
